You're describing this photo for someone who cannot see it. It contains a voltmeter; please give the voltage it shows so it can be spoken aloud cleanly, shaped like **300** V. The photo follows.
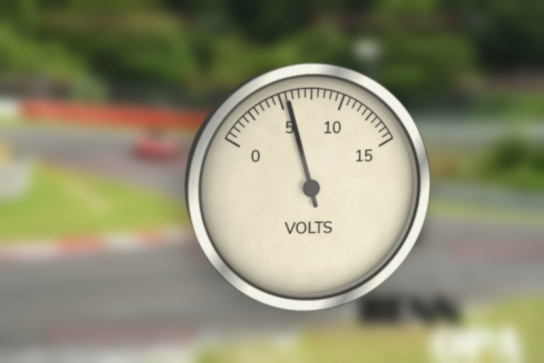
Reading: **5.5** V
